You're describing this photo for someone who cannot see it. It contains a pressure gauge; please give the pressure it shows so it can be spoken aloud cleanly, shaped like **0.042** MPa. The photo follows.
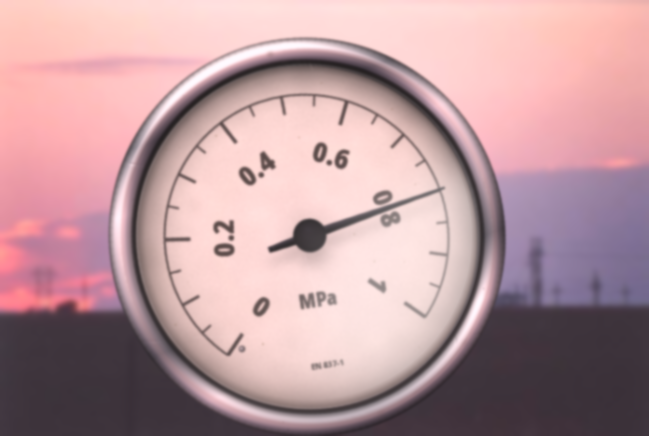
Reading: **0.8** MPa
